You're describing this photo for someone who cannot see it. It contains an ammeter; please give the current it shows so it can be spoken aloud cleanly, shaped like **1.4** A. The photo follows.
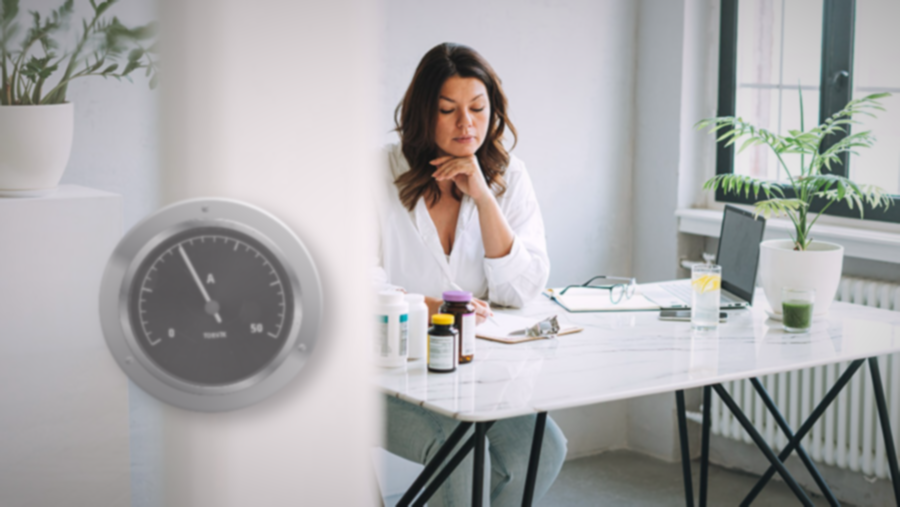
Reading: **20** A
